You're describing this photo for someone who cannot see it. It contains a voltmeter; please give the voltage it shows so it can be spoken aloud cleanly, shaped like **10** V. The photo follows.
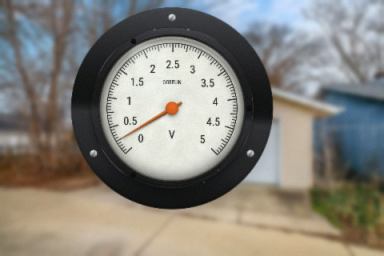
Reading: **0.25** V
